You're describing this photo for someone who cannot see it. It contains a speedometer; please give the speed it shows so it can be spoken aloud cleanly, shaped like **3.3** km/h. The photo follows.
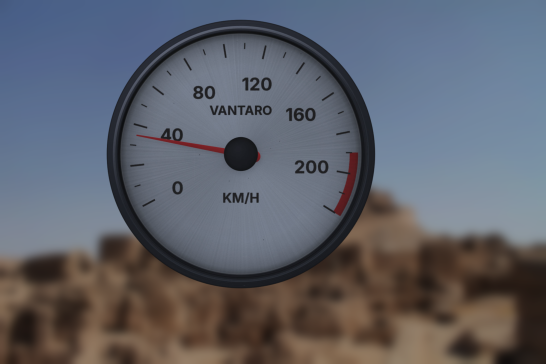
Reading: **35** km/h
